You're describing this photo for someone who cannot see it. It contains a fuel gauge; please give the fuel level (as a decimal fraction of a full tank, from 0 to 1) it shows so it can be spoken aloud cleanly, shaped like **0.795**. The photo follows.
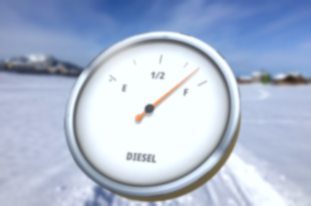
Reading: **0.875**
